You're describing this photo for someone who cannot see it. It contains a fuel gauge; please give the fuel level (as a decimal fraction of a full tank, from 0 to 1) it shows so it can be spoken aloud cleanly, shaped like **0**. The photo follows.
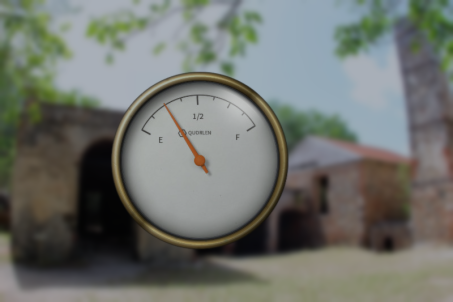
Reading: **0.25**
